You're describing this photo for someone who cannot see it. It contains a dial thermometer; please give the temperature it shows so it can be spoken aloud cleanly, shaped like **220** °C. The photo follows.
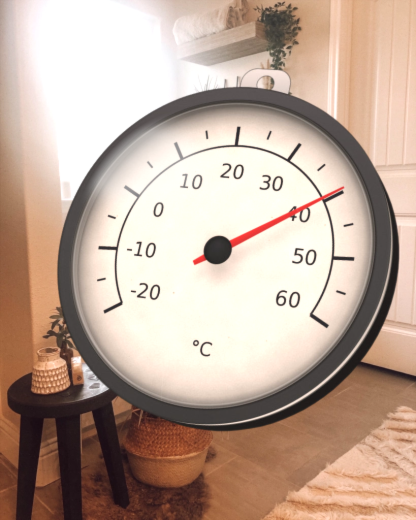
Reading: **40** °C
